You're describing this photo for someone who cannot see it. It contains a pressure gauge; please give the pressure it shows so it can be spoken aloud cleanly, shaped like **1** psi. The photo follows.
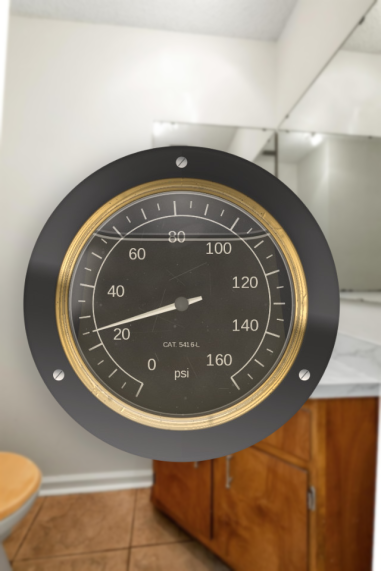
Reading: **25** psi
